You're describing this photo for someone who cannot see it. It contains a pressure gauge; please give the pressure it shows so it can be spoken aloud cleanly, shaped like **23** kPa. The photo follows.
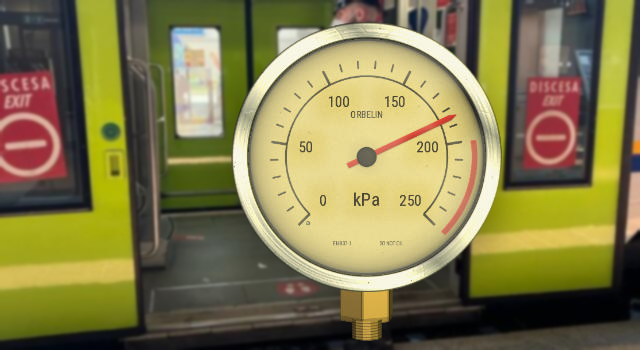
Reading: **185** kPa
